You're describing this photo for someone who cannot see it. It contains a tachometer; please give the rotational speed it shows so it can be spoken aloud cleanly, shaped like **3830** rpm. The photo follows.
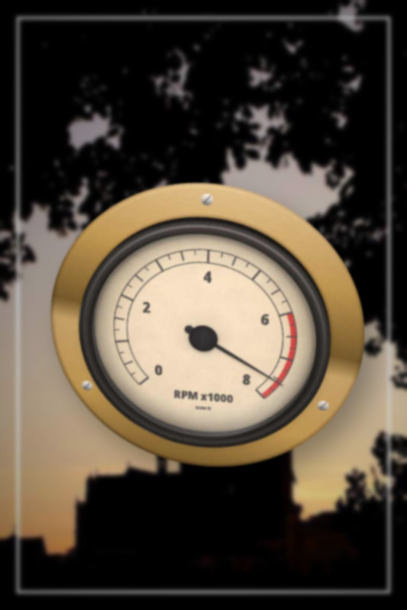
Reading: **7500** rpm
